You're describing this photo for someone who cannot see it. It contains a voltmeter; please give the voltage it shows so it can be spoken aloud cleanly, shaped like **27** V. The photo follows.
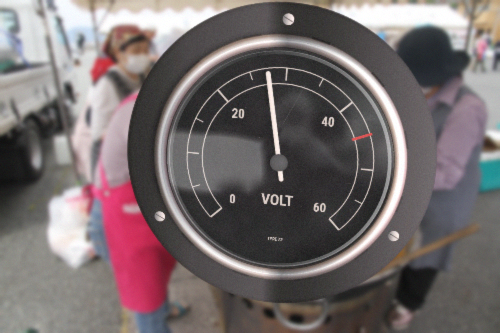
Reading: **27.5** V
